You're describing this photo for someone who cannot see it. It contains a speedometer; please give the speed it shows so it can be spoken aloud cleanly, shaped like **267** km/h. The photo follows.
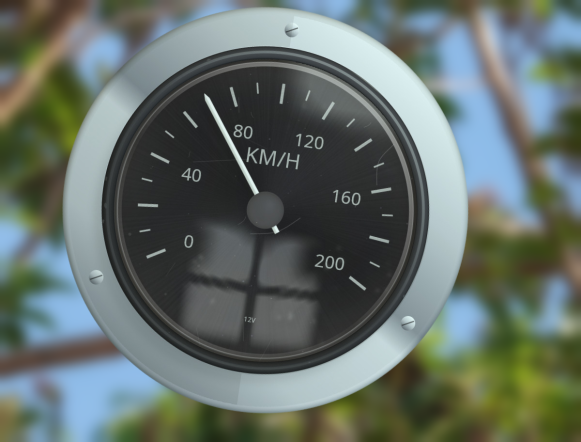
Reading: **70** km/h
